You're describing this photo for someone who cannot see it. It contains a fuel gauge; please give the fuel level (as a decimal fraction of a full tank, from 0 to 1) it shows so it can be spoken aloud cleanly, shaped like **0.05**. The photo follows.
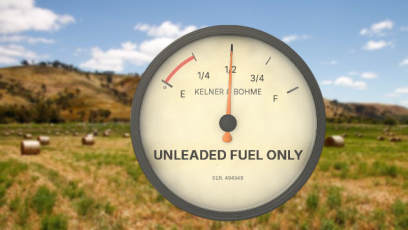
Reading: **0.5**
